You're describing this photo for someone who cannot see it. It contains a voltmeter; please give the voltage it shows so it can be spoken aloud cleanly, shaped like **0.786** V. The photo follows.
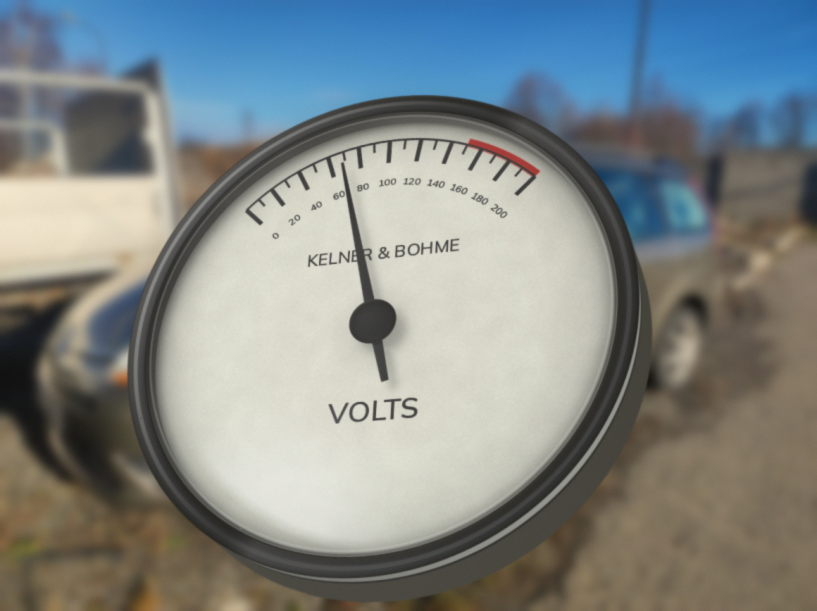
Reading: **70** V
